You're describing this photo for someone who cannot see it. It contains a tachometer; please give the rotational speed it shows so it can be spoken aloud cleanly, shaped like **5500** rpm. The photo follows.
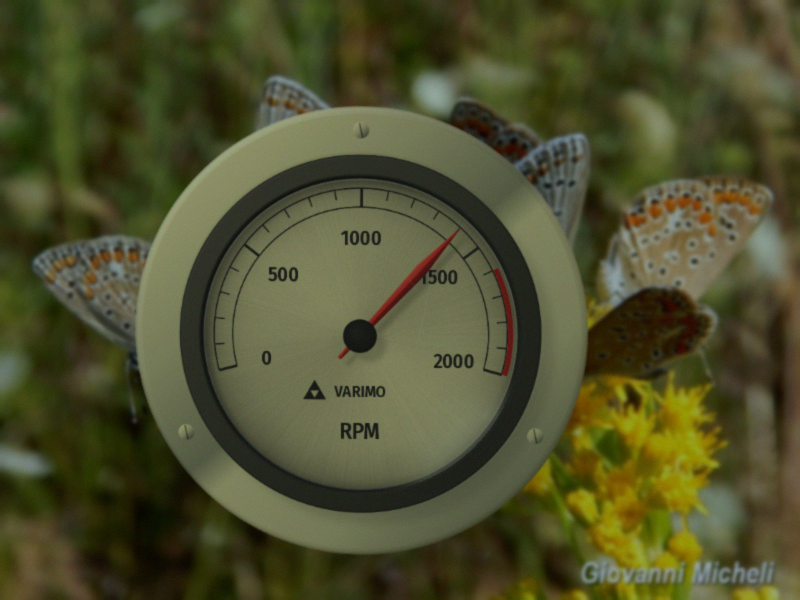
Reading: **1400** rpm
